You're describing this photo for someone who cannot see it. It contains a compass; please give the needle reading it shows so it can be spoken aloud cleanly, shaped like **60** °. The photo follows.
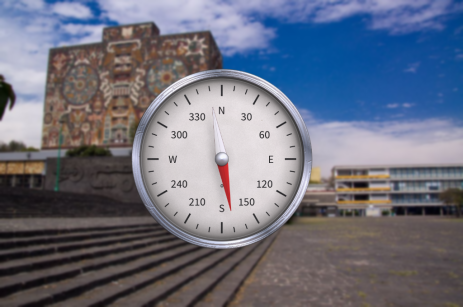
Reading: **170** °
